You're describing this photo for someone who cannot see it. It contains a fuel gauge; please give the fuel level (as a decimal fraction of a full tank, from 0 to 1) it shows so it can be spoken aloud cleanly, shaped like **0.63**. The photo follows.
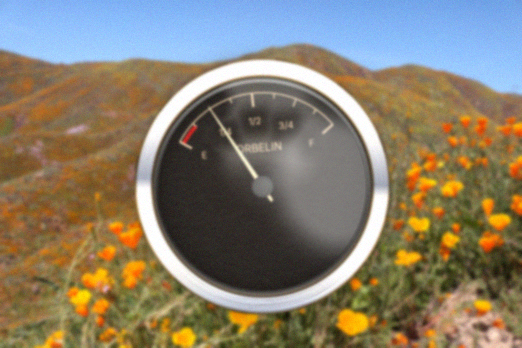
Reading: **0.25**
